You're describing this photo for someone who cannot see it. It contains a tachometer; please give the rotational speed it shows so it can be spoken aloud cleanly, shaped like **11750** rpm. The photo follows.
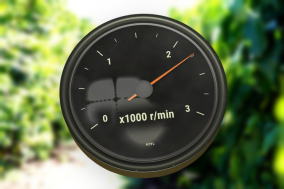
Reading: **2250** rpm
